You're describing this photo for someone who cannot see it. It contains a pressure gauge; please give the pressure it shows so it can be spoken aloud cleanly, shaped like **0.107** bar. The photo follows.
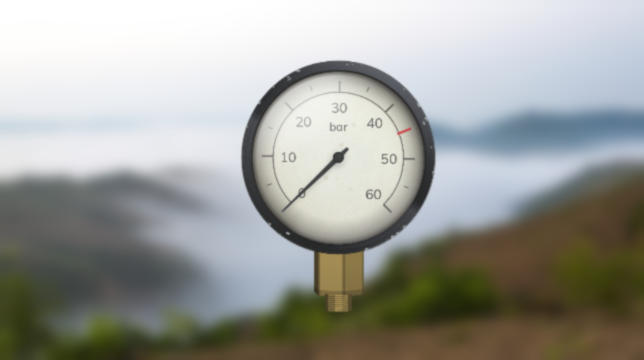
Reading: **0** bar
